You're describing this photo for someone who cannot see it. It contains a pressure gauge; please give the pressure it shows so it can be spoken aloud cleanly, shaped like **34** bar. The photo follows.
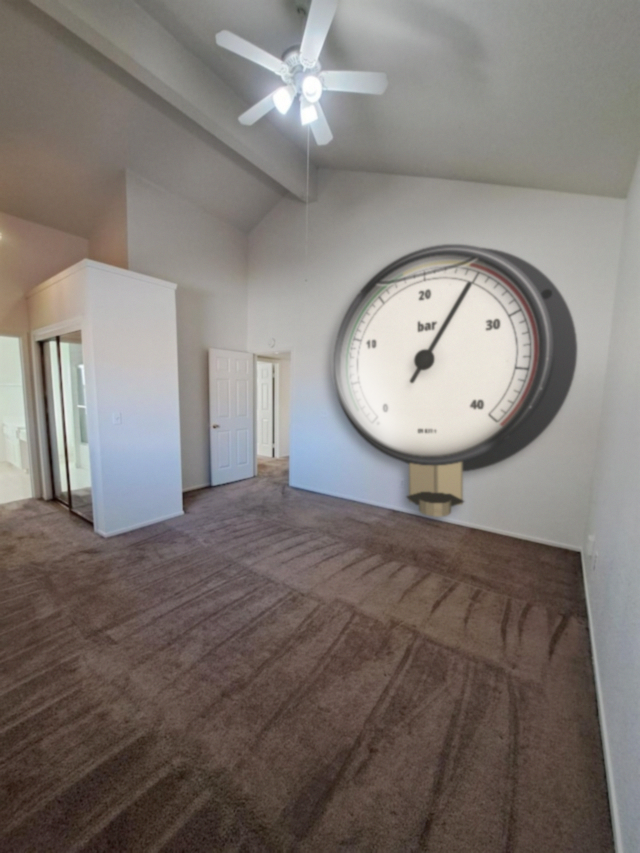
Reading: **25** bar
